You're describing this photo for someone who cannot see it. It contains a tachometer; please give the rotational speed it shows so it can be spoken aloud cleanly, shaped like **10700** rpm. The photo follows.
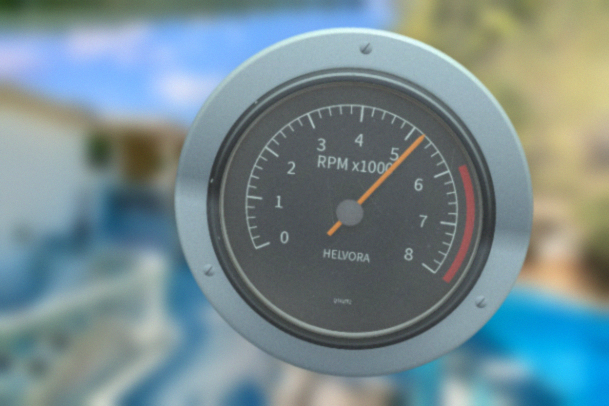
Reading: **5200** rpm
